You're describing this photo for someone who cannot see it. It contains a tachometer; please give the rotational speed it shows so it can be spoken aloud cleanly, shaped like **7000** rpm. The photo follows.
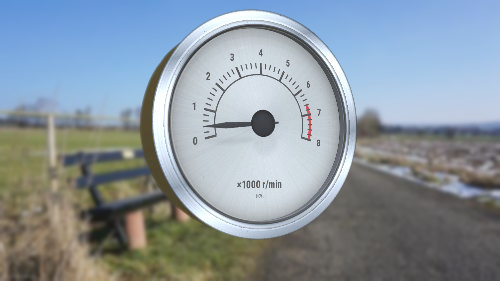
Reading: **400** rpm
